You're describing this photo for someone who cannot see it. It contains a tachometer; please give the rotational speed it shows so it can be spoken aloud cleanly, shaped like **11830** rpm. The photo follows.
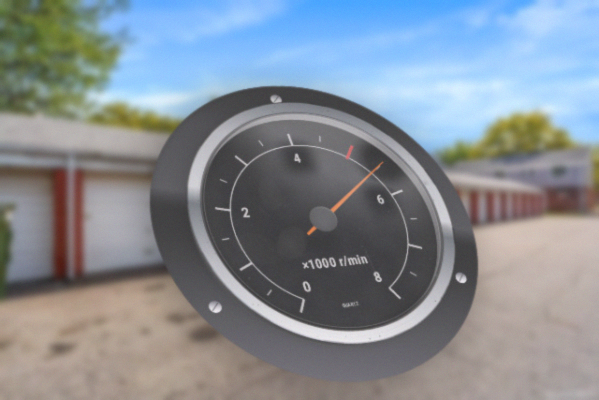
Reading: **5500** rpm
